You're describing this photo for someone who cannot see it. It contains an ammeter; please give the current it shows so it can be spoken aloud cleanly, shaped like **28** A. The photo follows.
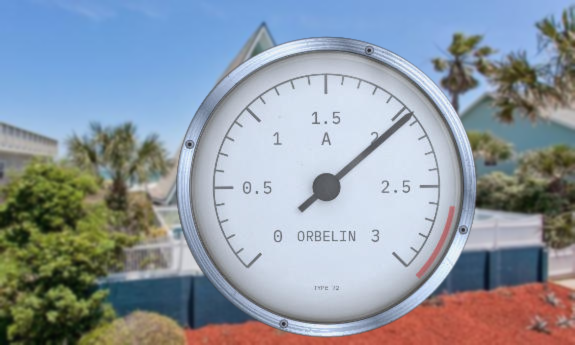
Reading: **2.05** A
